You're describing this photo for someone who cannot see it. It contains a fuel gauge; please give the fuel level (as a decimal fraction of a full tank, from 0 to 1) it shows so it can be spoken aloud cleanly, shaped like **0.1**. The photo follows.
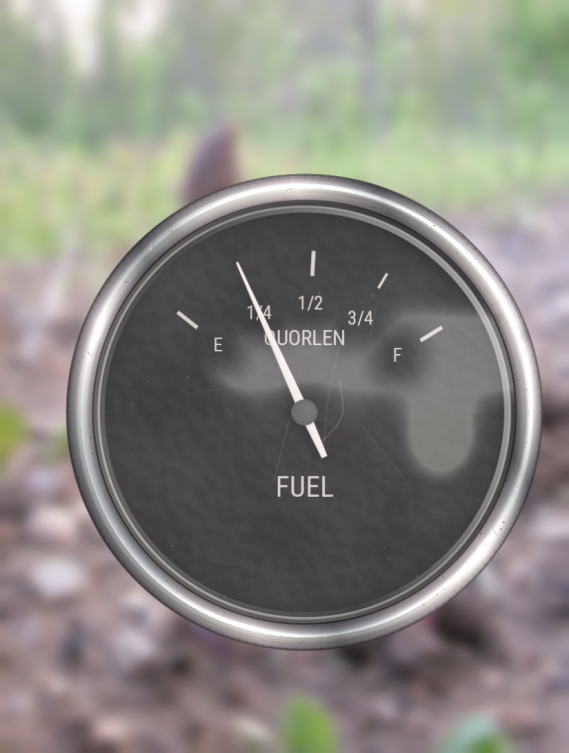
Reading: **0.25**
